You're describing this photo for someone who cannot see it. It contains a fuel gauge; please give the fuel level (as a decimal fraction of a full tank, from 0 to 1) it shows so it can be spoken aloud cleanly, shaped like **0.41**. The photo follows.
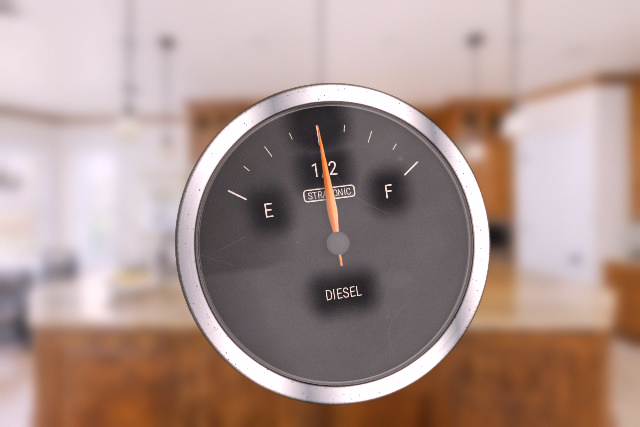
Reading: **0.5**
